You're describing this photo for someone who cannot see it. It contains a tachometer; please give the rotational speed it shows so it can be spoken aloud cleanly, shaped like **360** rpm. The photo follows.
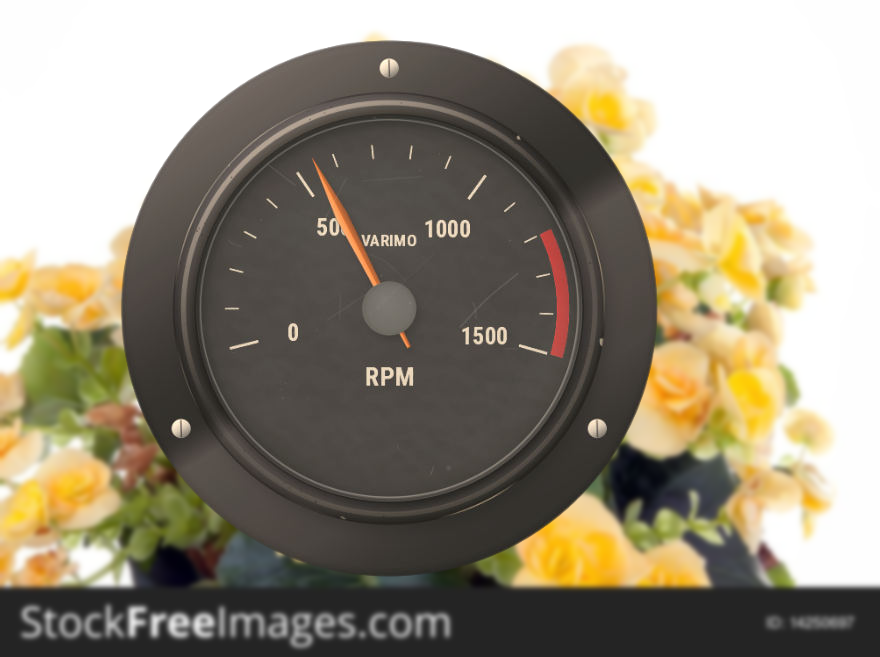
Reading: **550** rpm
